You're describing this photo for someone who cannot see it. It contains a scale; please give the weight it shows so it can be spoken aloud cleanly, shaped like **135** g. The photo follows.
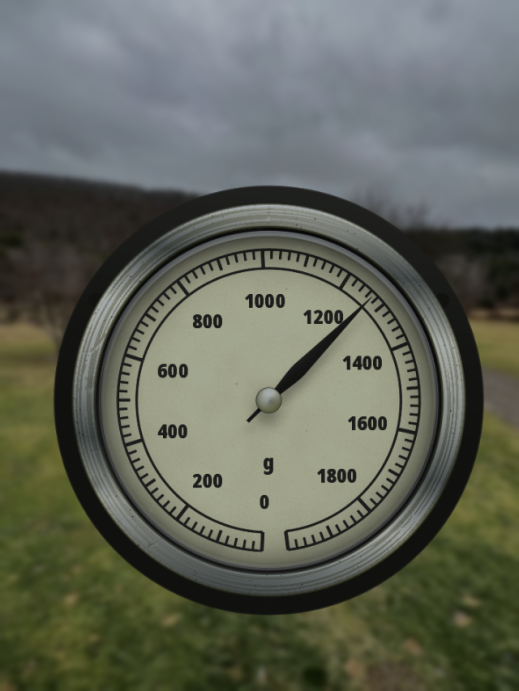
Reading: **1270** g
